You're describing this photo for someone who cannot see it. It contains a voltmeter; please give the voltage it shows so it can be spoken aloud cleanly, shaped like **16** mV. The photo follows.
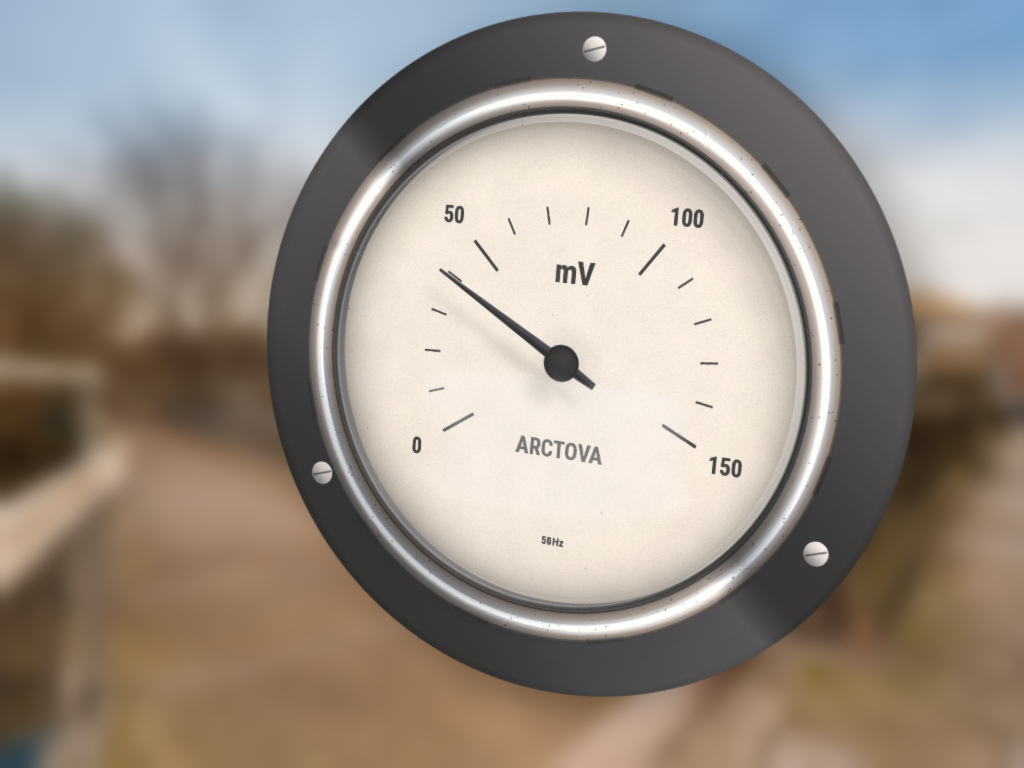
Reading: **40** mV
